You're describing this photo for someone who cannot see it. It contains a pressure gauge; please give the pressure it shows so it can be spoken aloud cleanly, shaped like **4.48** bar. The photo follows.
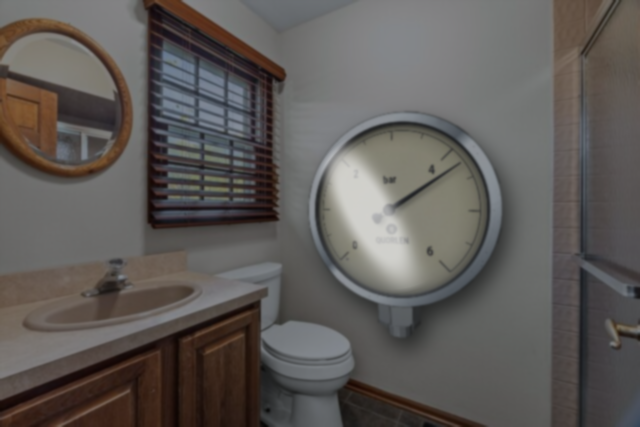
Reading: **4.25** bar
